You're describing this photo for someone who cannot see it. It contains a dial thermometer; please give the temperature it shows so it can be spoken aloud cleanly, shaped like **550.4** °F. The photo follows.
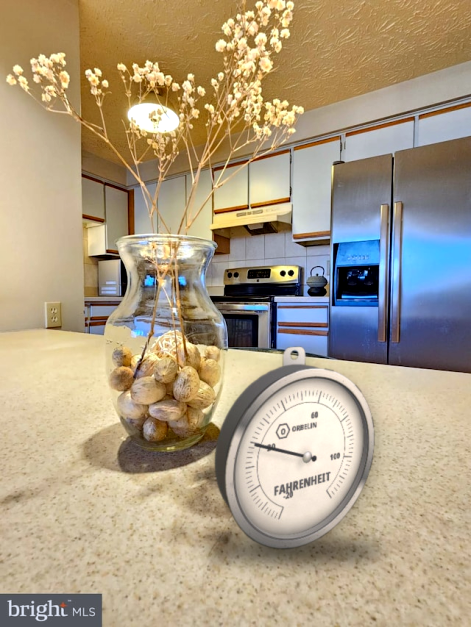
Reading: **20** °F
